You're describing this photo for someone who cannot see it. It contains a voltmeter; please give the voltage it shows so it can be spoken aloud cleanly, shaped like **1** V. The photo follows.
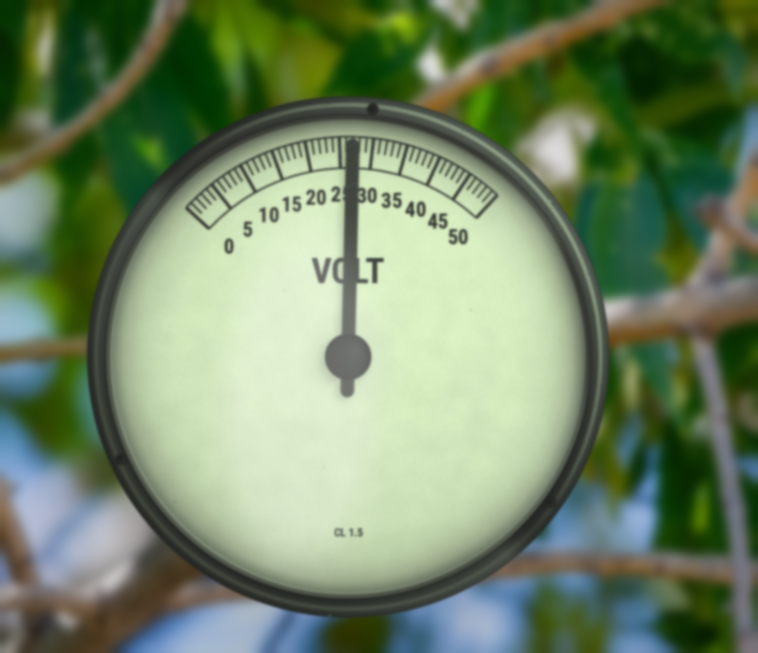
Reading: **27** V
